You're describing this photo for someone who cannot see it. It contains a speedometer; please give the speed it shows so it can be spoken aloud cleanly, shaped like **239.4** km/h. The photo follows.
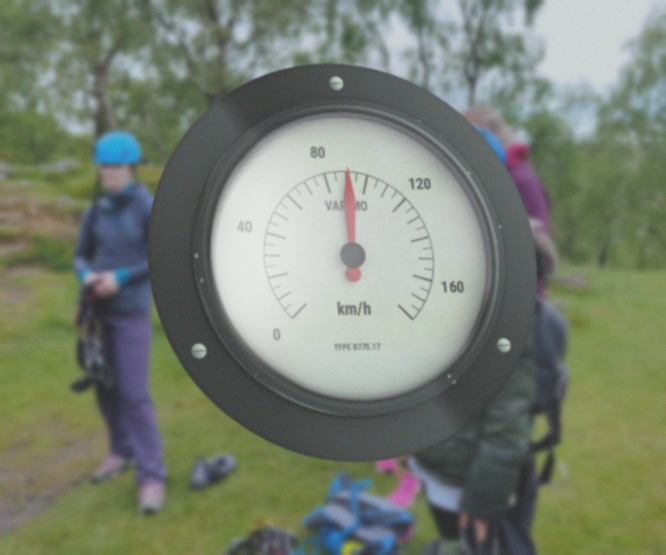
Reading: **90** km/h
